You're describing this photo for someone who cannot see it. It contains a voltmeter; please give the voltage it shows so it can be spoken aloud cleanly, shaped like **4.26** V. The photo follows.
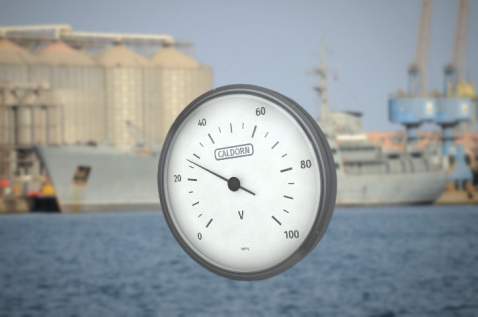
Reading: **27.5** V
